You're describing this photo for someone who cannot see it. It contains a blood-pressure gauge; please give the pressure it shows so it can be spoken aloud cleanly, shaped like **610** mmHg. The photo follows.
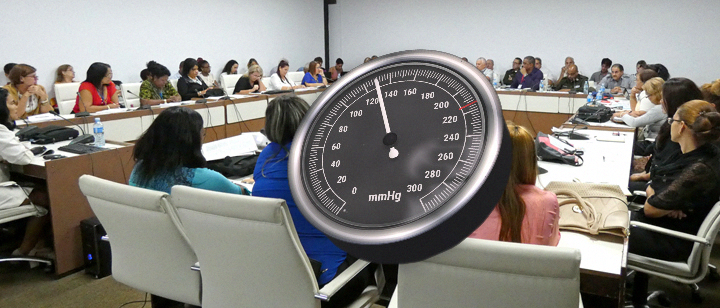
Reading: **130** mmHg
